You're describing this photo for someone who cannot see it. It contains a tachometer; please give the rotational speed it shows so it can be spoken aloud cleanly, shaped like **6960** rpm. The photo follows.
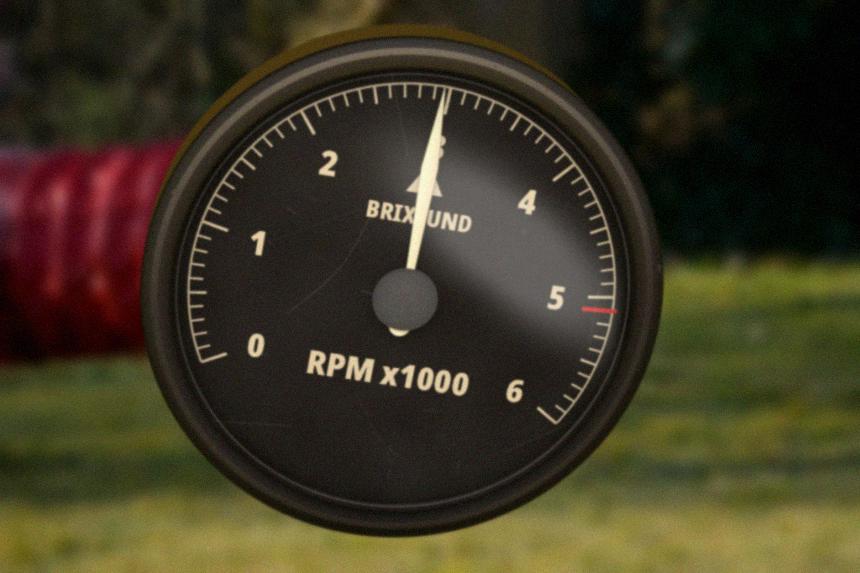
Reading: **2950** rpm
